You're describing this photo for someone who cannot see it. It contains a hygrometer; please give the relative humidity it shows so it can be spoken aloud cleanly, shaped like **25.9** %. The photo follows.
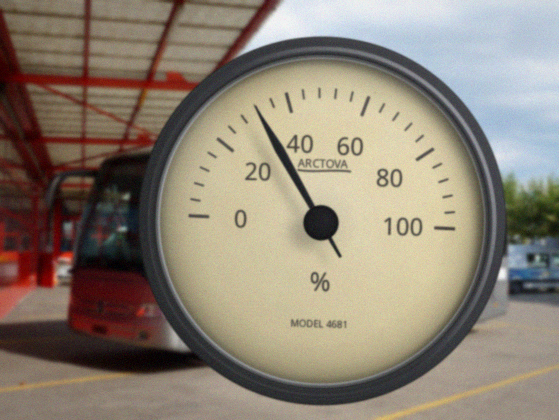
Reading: **32** %
